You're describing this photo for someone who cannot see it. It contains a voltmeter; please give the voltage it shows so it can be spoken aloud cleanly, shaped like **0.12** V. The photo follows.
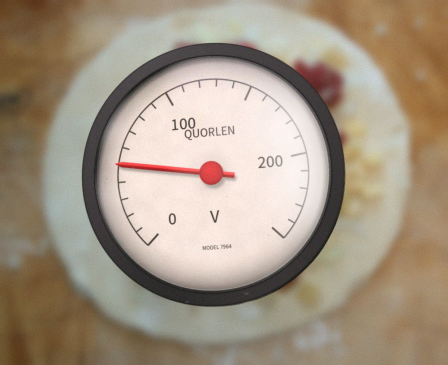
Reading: **50** V
